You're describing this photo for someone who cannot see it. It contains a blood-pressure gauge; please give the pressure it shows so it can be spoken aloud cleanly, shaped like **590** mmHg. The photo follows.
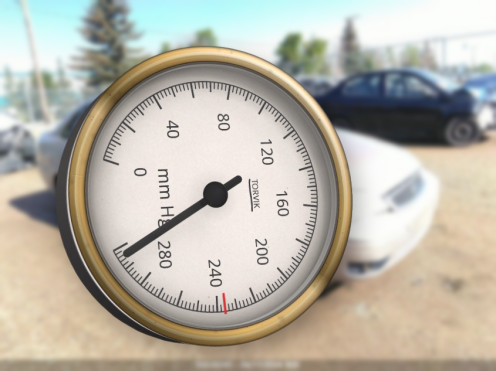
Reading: **296** mmHg
